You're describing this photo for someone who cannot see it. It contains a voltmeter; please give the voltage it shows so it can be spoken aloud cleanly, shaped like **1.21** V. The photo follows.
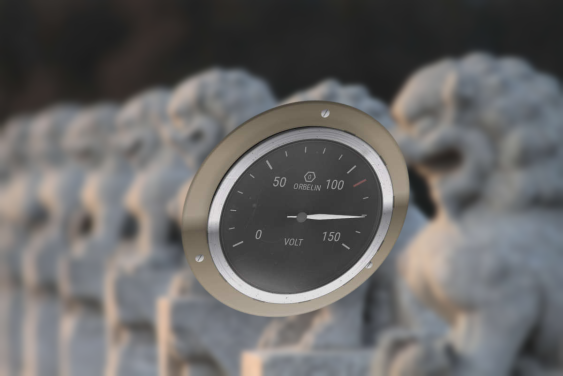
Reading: **130** V
